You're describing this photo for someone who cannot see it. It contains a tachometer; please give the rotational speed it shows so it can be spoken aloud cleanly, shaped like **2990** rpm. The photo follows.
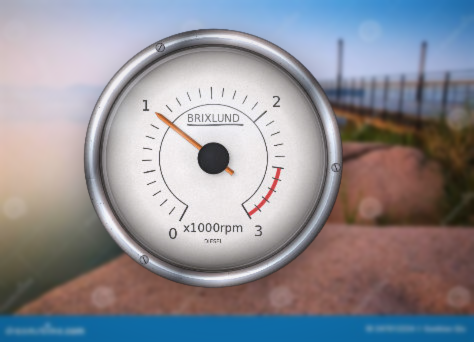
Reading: **1000** rpm
